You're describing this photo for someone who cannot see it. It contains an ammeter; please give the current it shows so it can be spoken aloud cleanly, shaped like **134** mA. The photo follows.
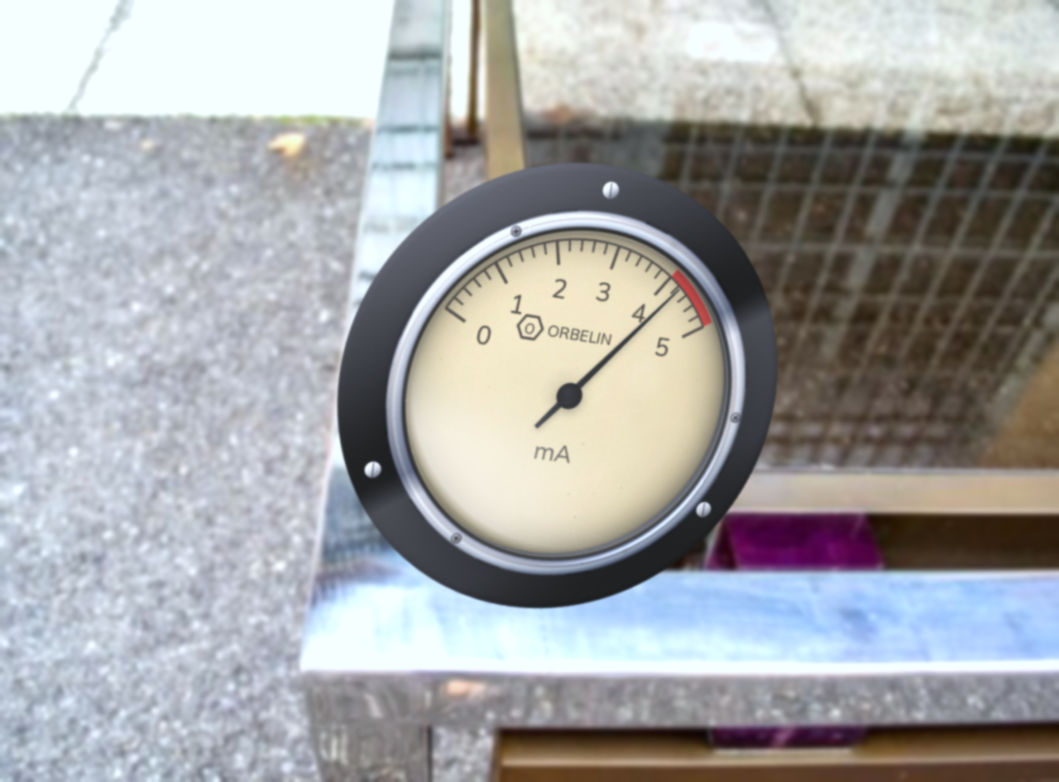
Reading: **4.2** mA
